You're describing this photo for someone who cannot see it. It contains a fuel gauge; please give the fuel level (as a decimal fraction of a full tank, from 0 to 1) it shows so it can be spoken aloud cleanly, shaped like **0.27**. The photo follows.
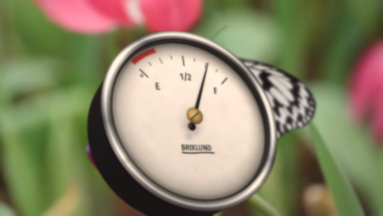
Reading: **0.75**
